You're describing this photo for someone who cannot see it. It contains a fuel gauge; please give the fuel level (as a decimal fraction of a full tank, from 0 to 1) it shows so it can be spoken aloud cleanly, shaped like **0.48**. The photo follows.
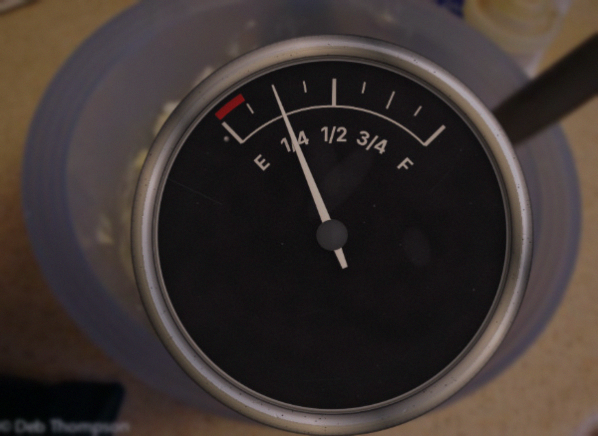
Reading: **0.25**
